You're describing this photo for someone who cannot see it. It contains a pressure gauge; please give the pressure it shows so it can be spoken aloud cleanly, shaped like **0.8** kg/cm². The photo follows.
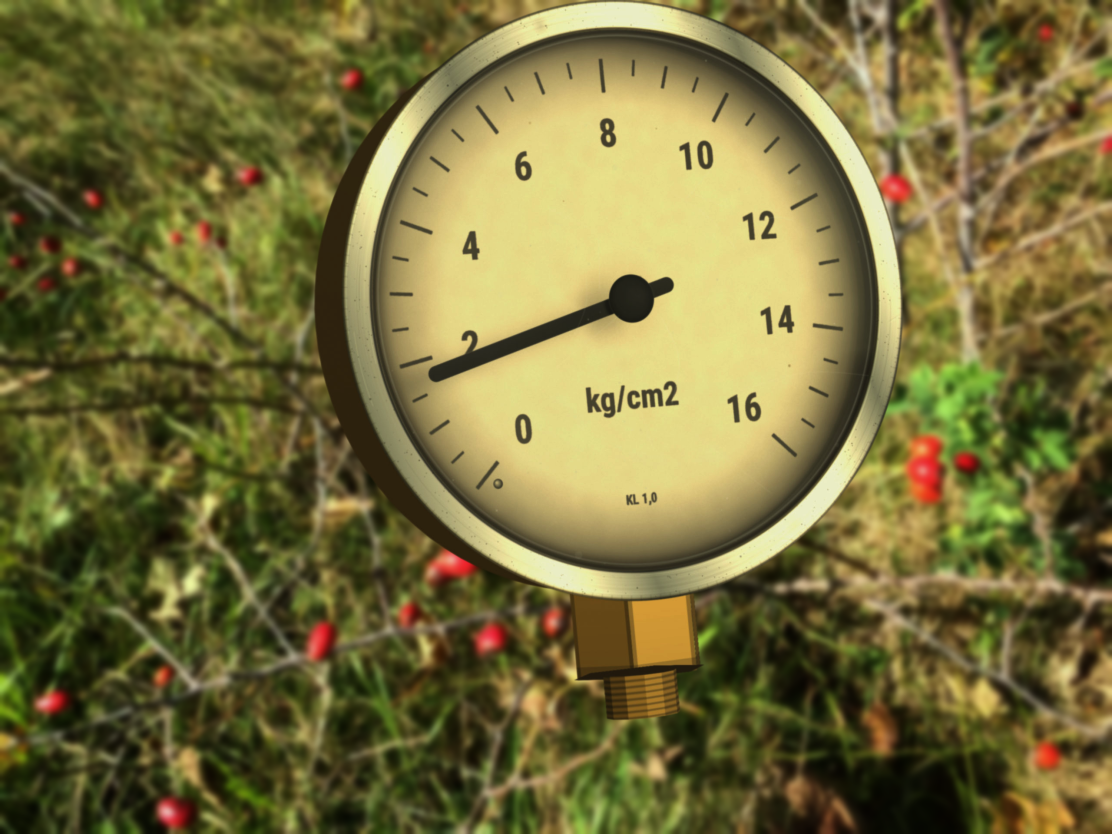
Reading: **1.75** kg/cm²
